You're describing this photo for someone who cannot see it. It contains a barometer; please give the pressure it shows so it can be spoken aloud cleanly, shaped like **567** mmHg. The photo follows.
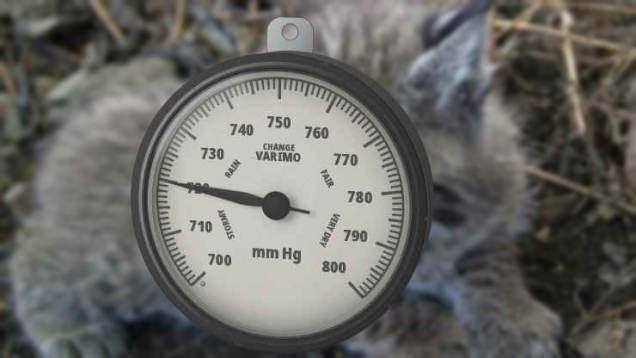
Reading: **720** mmHg
